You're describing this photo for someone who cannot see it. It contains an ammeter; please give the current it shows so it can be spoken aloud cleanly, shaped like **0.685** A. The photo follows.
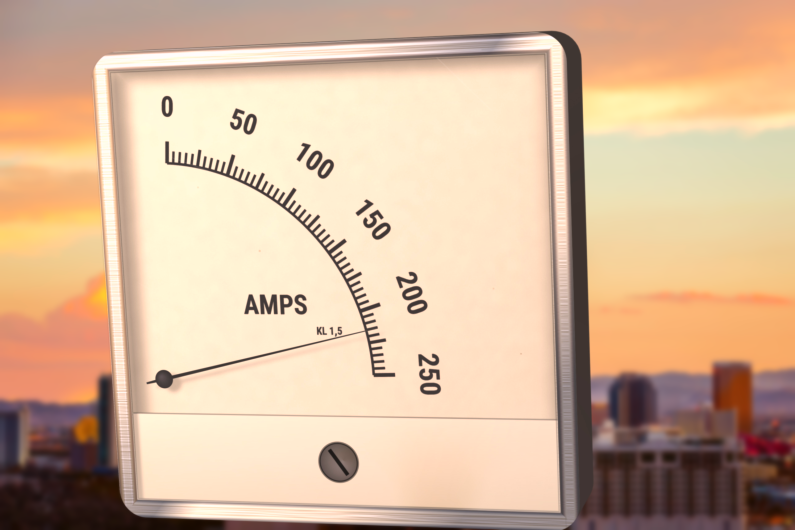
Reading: **215** A
